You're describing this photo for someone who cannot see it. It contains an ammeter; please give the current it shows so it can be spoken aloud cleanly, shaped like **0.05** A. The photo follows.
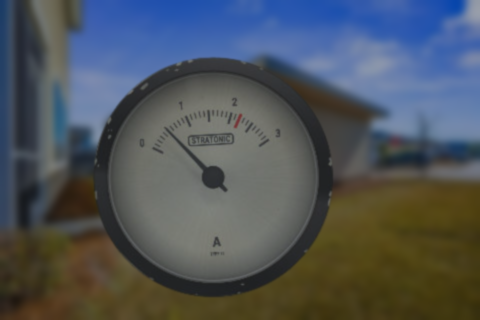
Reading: **0.5** A
